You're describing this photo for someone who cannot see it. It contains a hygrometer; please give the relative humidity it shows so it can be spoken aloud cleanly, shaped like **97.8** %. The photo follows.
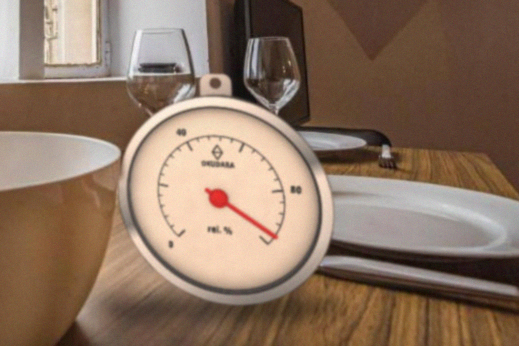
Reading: **96** %
